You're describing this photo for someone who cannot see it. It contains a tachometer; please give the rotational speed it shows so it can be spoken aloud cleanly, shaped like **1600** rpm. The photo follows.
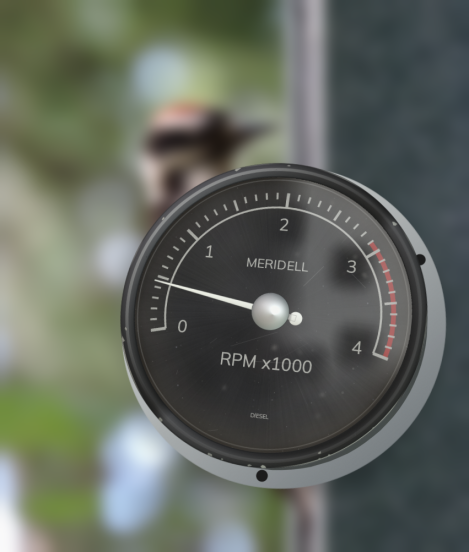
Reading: **450** rpm
